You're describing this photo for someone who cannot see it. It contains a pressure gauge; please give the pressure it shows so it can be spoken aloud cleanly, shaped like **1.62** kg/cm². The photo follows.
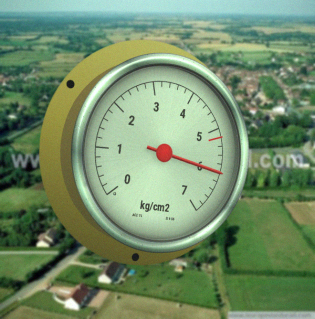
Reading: **6** kg/cm²
